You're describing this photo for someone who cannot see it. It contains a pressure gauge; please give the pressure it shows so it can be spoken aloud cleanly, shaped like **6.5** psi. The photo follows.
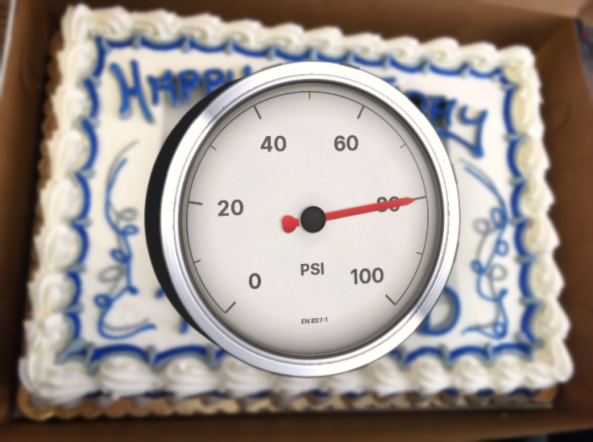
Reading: **80** psi
